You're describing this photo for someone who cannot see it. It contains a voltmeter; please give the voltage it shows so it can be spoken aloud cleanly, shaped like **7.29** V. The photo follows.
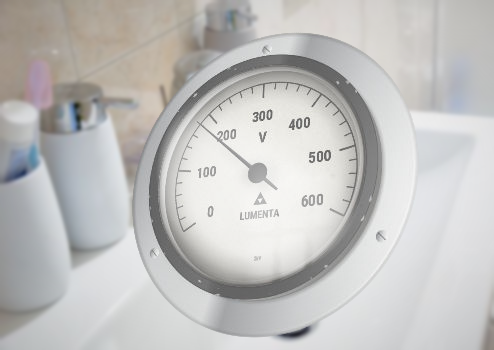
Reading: **180** V
